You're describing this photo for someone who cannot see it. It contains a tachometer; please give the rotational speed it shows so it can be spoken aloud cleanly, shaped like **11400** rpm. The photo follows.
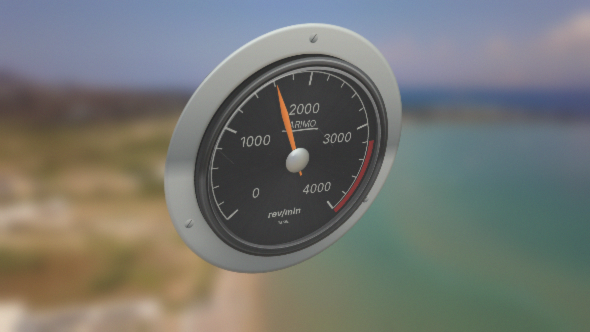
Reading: **1600** rpm
